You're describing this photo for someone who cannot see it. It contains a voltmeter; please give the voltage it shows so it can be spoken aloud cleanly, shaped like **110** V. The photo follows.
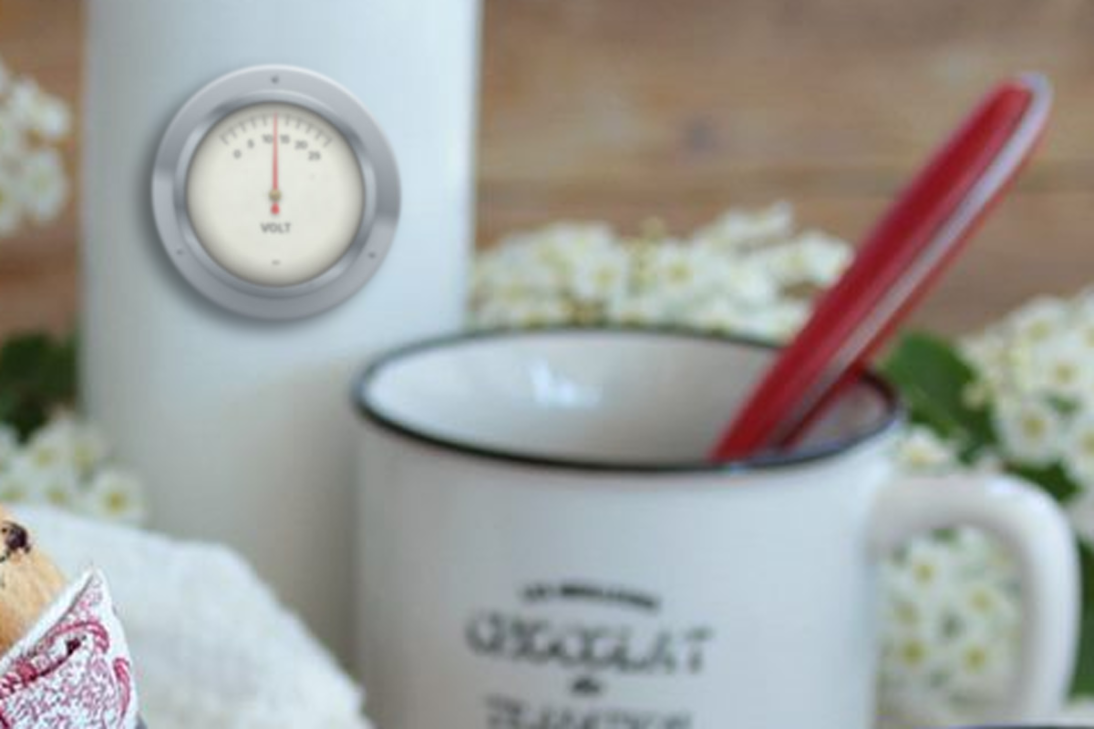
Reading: **12.5** V
